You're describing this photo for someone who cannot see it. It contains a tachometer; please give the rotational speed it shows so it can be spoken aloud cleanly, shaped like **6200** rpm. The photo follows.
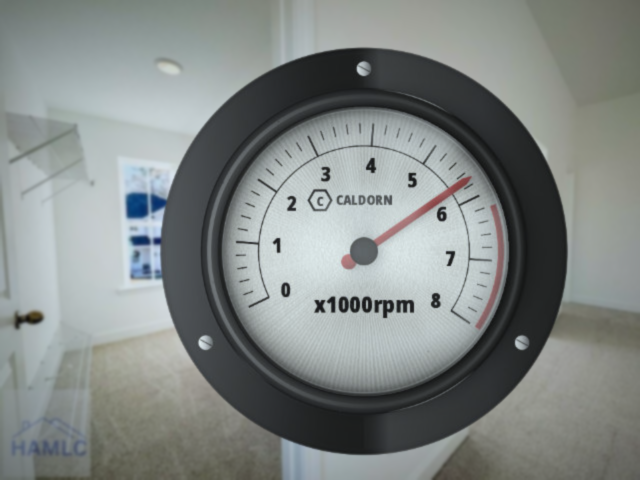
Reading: **5700** rpm
